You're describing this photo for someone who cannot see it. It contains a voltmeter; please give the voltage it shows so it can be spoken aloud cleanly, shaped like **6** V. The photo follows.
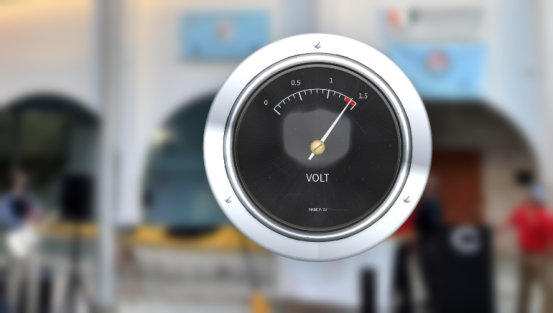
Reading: **1.4** V
